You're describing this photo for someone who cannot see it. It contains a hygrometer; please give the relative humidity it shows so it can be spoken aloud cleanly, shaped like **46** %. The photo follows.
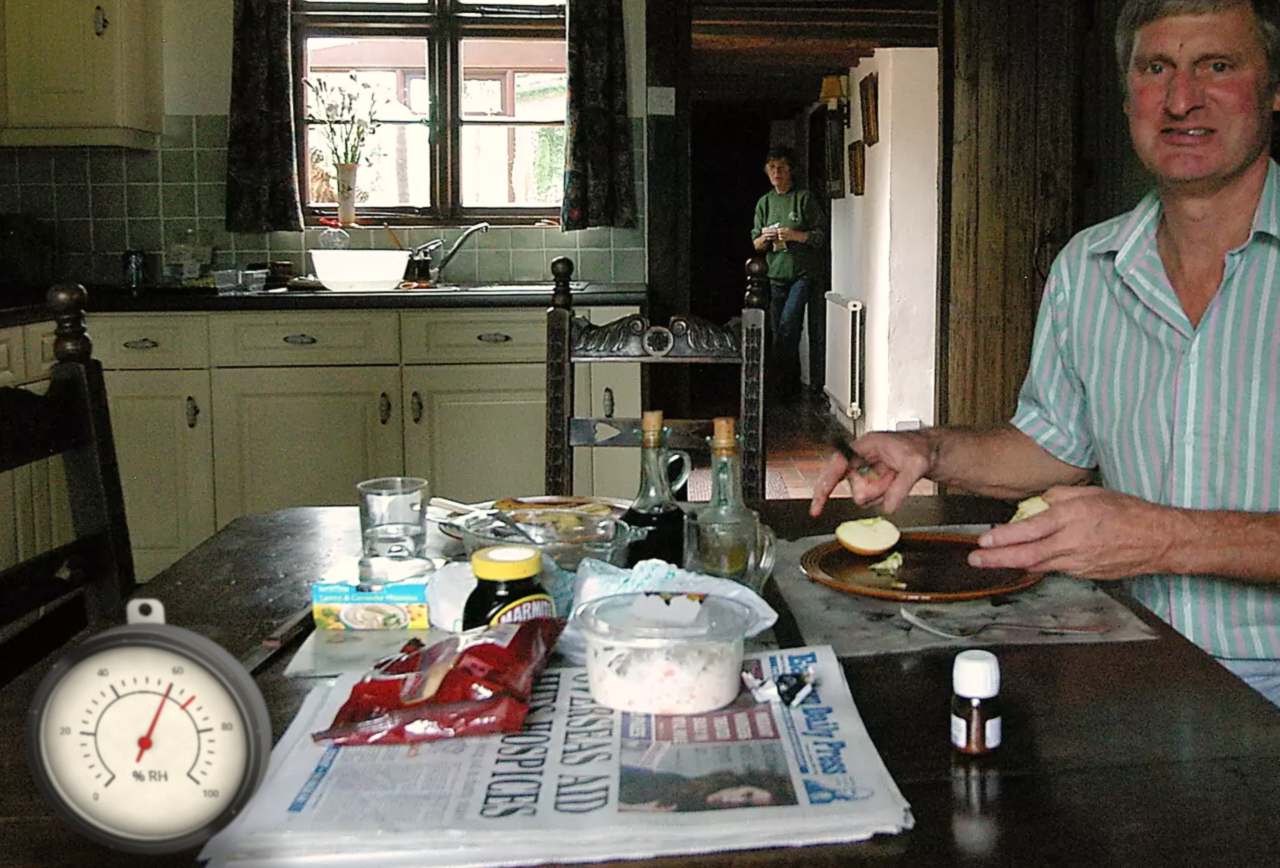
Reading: **60** %
